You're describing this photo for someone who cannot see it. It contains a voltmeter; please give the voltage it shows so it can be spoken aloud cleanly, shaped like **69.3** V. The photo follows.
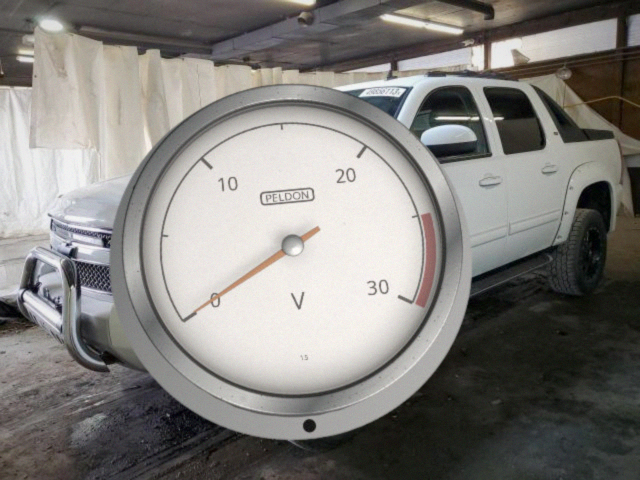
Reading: **0** V
